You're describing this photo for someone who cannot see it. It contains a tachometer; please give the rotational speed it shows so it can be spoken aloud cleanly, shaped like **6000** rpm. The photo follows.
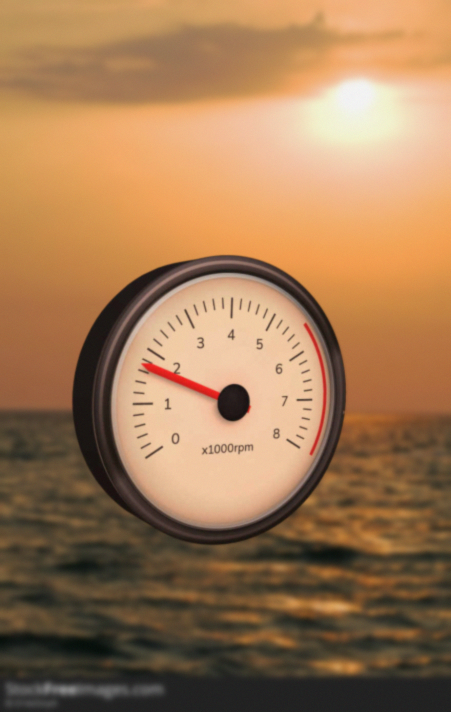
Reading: **1700** rpm
